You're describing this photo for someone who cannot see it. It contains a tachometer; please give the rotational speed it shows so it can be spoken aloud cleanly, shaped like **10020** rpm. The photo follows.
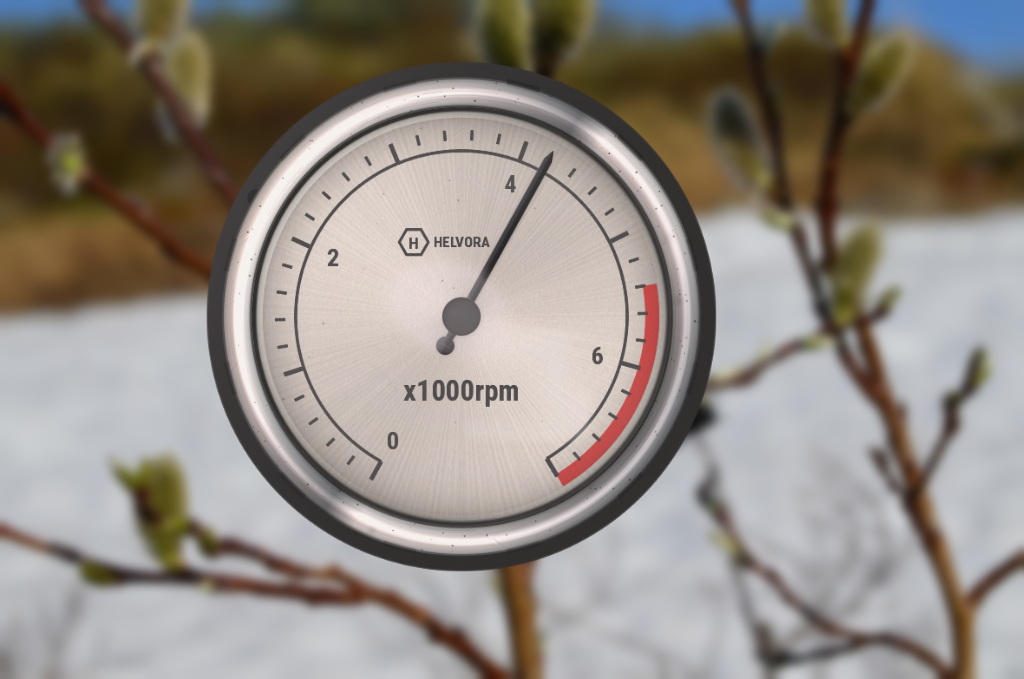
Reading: **4200** rpm
